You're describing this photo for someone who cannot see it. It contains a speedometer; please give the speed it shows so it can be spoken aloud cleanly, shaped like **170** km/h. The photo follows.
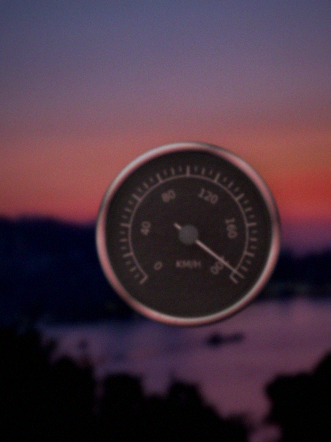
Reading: **195** km/h
